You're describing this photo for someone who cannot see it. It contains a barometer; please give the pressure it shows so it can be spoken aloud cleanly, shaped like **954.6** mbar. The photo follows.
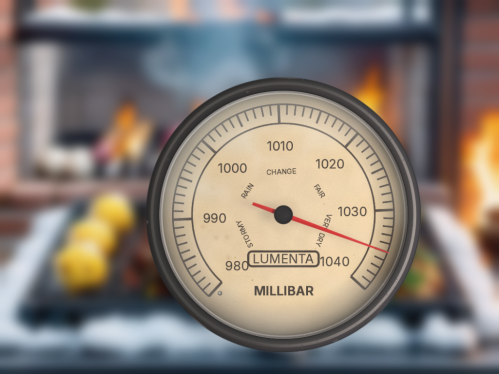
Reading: **1035** mbar
